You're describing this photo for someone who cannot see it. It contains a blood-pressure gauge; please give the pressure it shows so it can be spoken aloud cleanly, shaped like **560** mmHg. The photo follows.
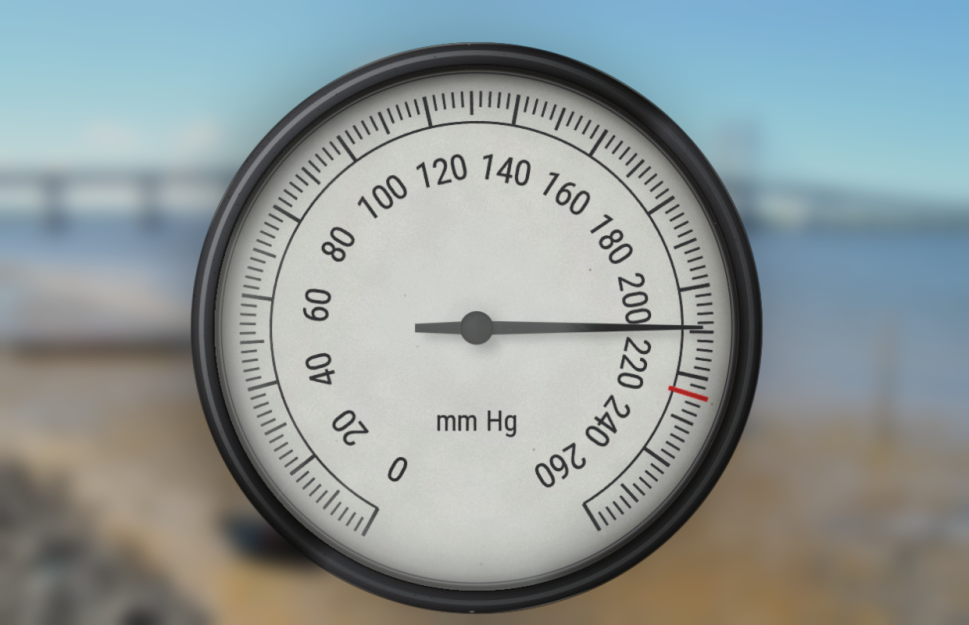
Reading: **209** mmHg
